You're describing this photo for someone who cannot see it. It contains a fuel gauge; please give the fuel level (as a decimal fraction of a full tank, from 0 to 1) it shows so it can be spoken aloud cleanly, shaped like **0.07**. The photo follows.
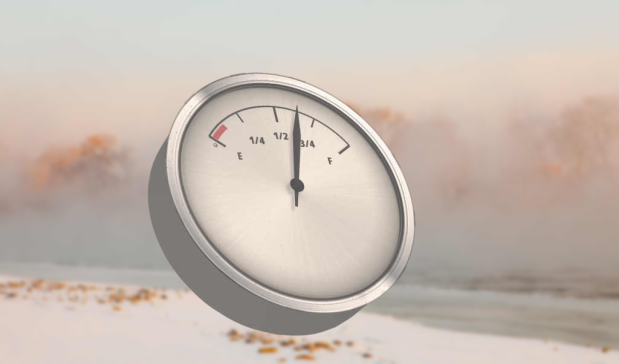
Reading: **0.625**
